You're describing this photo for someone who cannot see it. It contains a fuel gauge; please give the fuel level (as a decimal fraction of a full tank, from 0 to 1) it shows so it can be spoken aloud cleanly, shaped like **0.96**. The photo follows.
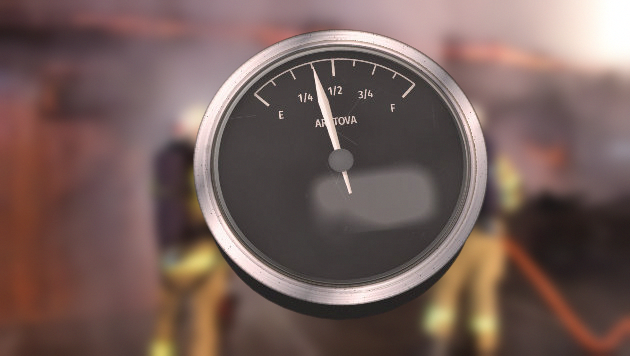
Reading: **0.375**
